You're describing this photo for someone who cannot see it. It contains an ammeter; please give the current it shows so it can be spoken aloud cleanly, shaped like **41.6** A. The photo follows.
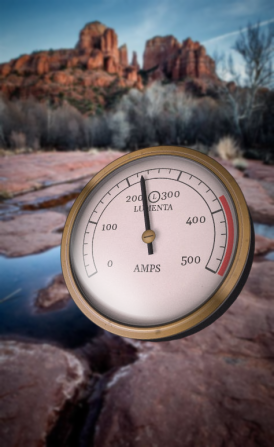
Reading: **230** A
